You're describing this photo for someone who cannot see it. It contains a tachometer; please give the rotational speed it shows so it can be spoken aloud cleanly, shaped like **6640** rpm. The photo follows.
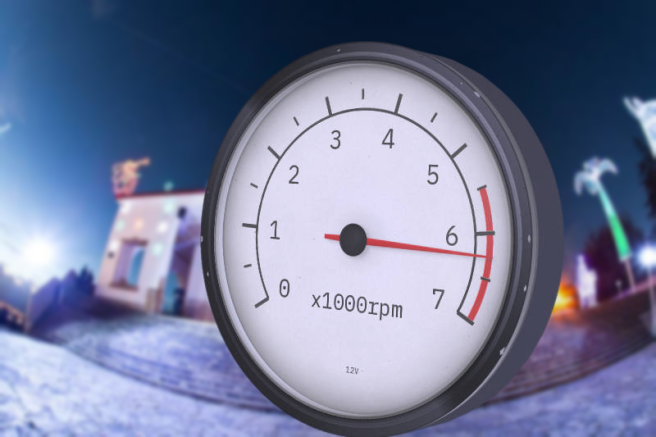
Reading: **6250** rpm
